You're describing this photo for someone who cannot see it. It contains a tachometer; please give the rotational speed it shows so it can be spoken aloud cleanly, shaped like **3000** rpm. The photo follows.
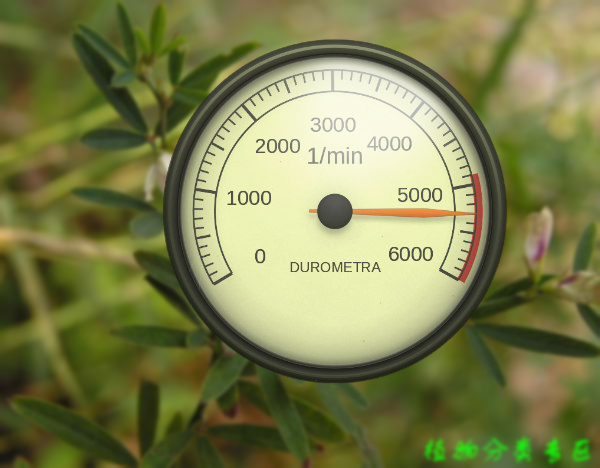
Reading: **5300** rpm
